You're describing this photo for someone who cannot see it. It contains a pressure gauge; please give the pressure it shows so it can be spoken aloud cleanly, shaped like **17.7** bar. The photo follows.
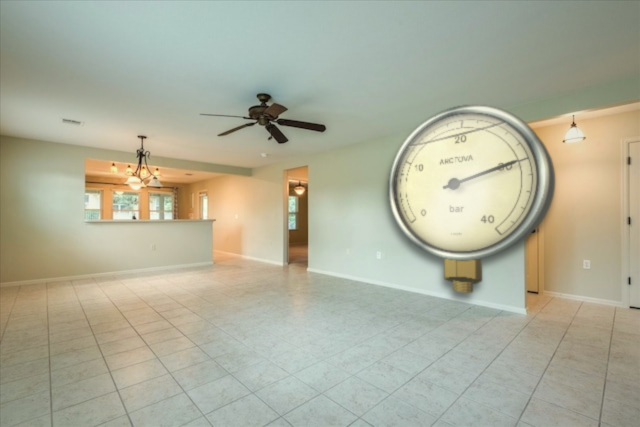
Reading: **30** bar
